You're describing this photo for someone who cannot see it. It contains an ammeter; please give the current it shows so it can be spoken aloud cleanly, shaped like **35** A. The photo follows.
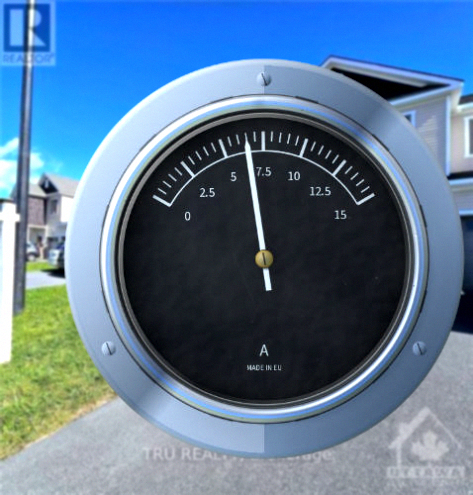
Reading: **6.5** A
